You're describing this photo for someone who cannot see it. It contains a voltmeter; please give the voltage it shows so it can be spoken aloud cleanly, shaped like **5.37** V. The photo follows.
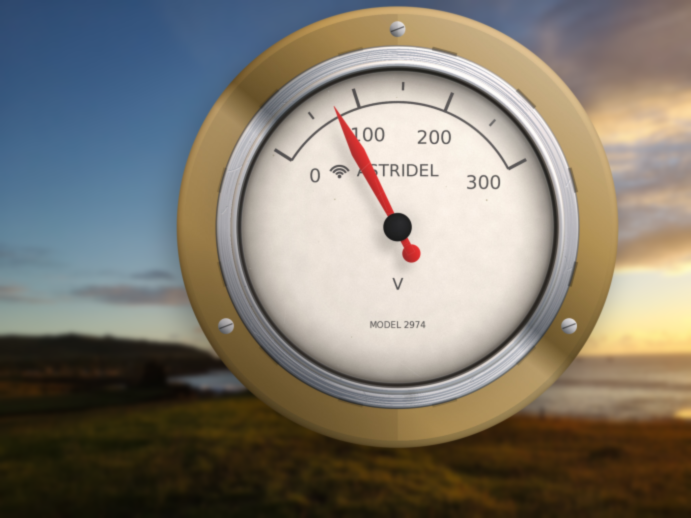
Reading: **75** V
